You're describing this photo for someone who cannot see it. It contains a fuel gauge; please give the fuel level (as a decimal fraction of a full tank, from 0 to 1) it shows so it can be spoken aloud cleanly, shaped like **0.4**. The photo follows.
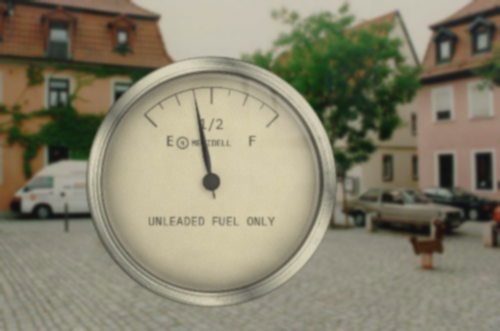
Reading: **0.375**
